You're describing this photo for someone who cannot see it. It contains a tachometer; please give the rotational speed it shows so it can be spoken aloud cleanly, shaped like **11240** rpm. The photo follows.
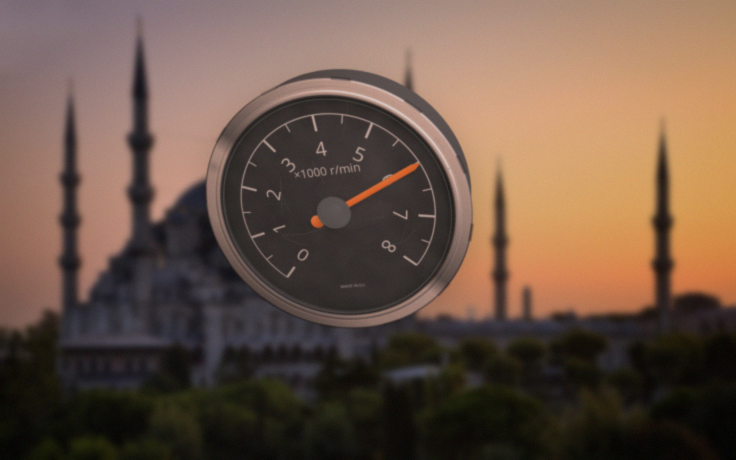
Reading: **6000** rpm
